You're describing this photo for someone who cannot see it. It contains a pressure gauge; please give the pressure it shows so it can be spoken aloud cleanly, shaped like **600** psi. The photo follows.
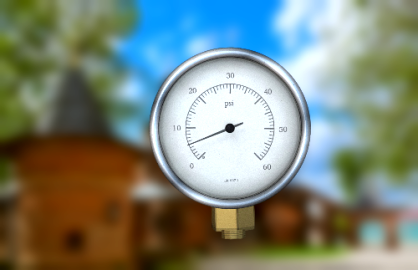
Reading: **5** psi
